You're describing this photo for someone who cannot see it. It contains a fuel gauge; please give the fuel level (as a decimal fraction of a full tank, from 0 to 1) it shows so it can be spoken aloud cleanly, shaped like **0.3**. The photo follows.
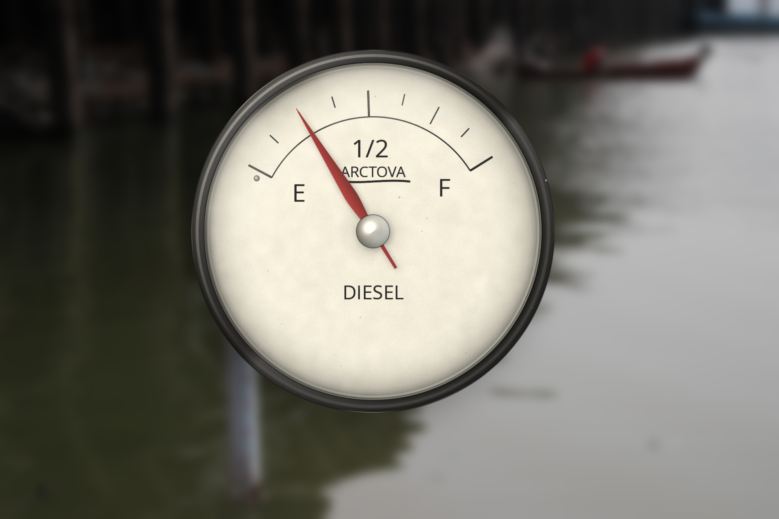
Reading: **0.25**
